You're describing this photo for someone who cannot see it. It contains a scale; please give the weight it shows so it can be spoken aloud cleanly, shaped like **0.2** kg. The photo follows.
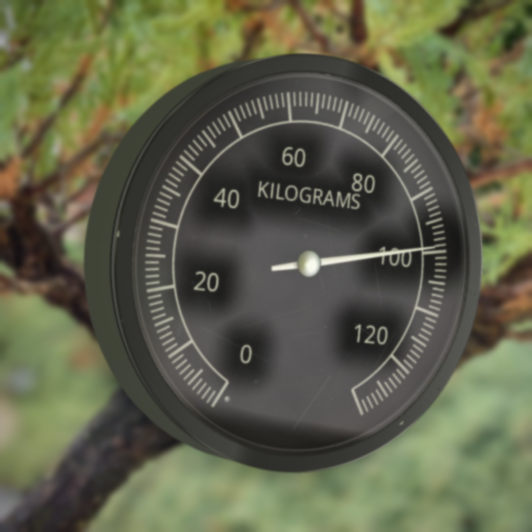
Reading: **99** kg
